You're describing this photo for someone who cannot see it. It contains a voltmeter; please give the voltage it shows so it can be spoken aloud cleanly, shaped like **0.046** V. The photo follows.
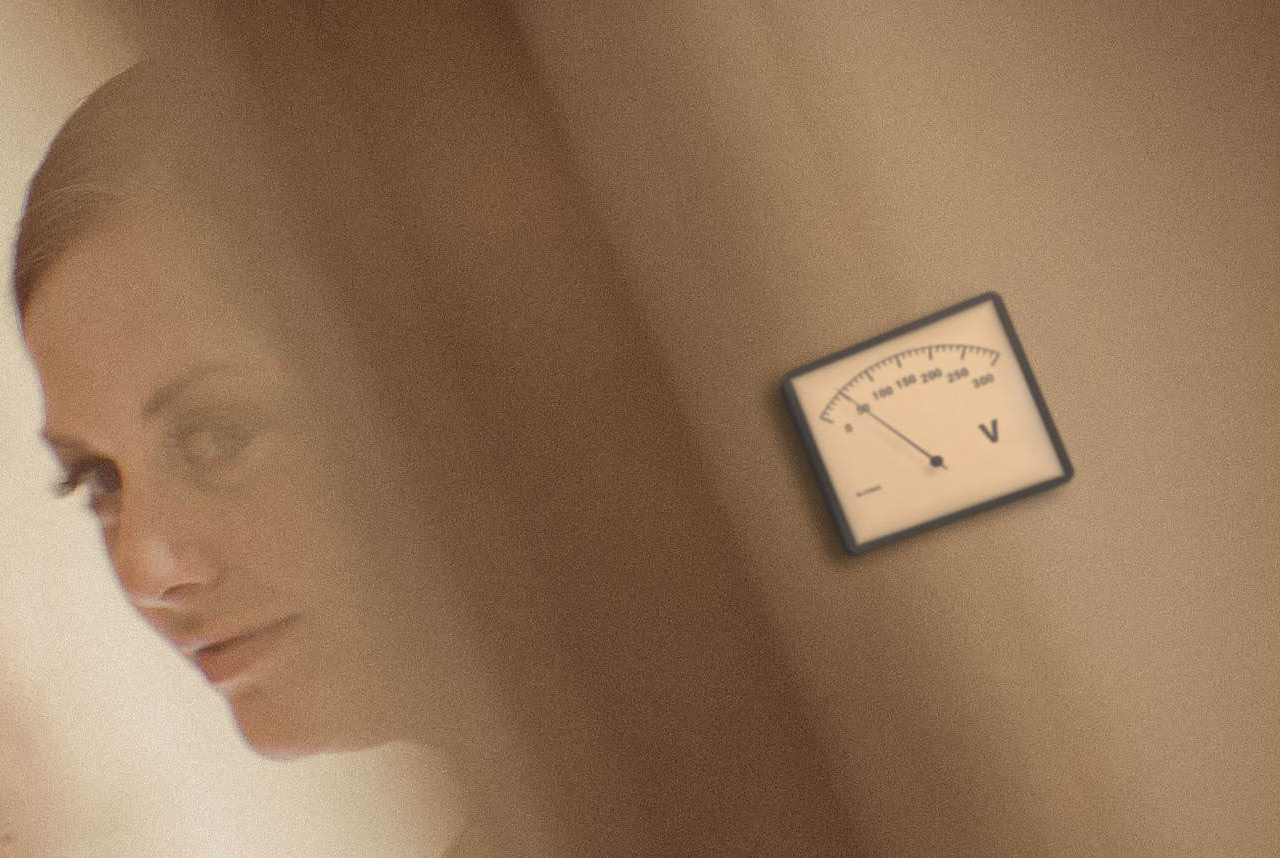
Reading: **50** V
